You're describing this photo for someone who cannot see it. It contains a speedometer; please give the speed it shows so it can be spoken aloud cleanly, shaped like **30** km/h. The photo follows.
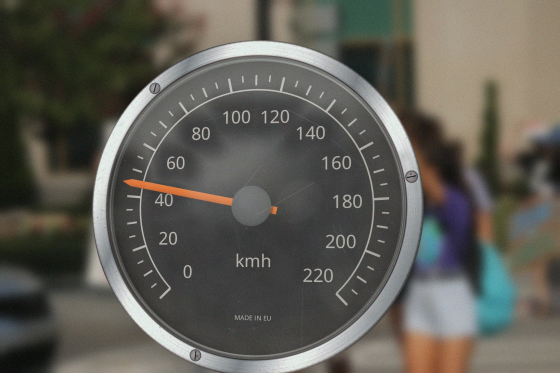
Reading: **45** km/h
